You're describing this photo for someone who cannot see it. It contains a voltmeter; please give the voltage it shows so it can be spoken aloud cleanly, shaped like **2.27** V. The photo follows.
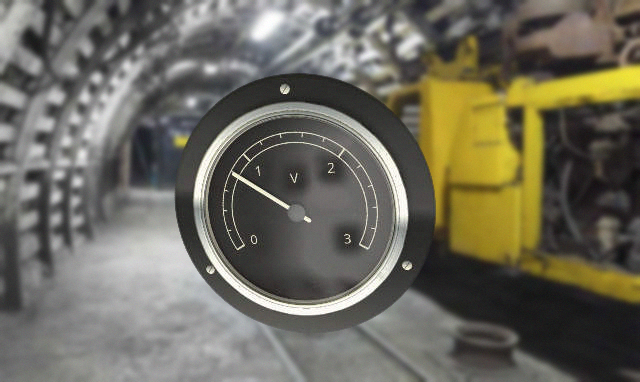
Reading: **0.8** V
